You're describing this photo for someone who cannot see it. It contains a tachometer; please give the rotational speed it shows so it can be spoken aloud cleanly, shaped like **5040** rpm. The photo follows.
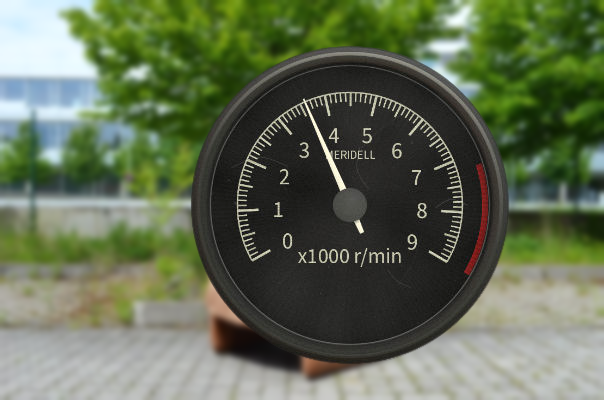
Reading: **3600** rpm
